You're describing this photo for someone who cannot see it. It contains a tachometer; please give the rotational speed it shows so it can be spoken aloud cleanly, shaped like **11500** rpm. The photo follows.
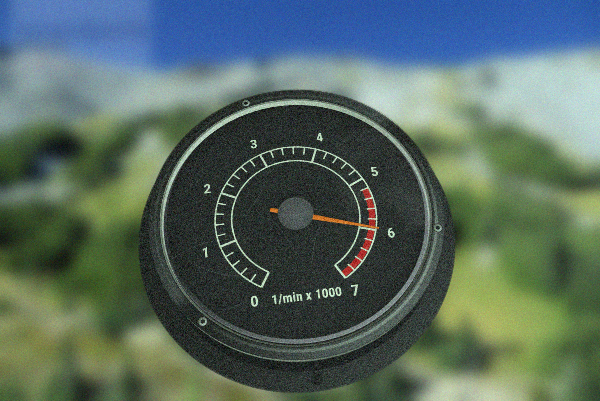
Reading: **6000** rpm
